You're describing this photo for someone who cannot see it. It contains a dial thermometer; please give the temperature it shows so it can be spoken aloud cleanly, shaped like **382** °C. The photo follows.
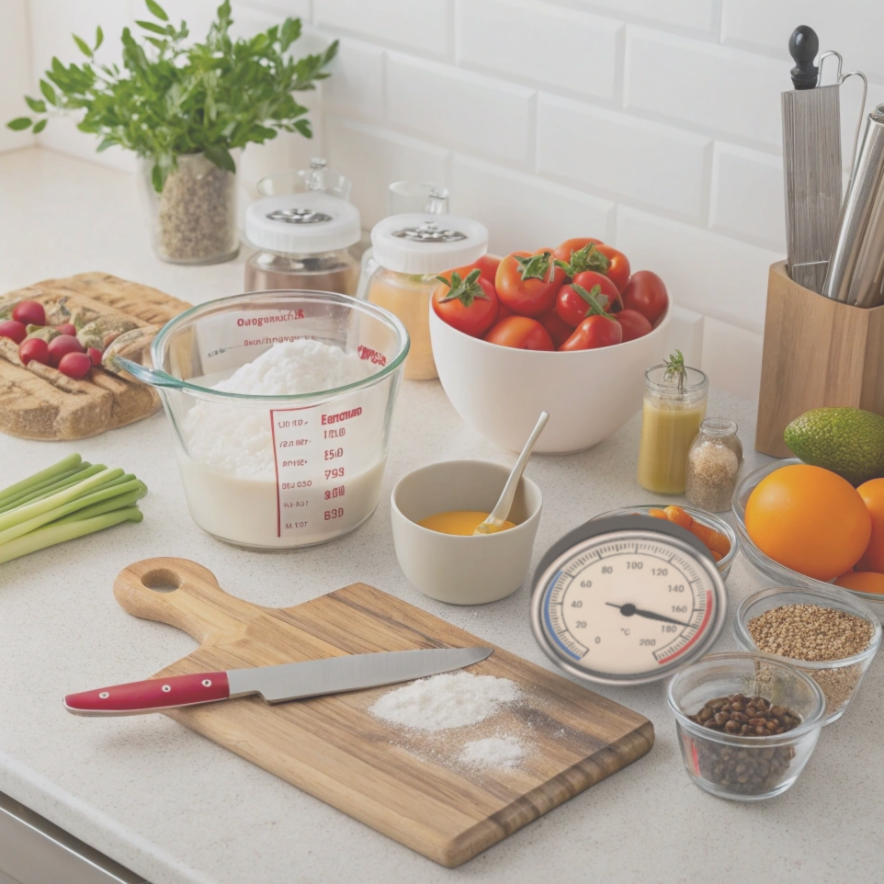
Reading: **170** °C
